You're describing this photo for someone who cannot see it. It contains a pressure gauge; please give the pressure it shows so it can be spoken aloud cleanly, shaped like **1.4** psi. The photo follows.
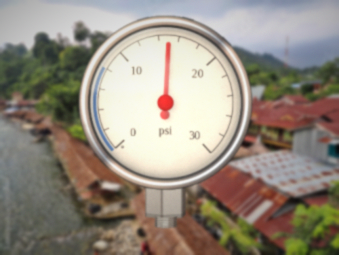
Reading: **15** psi
